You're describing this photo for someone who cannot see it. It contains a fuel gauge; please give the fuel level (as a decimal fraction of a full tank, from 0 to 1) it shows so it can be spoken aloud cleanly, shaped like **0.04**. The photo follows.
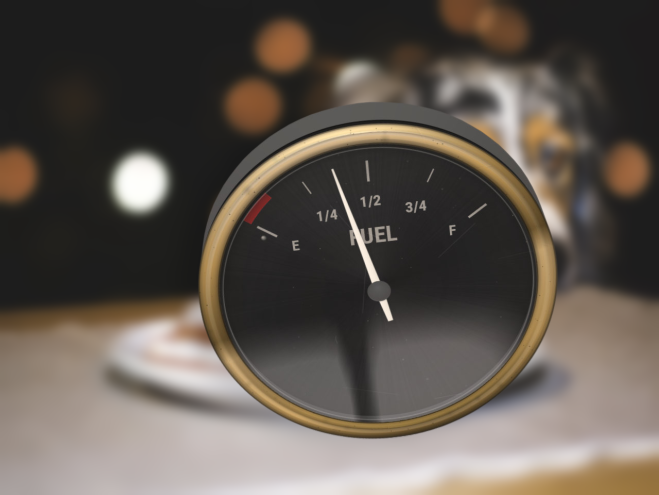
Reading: **0.375**
